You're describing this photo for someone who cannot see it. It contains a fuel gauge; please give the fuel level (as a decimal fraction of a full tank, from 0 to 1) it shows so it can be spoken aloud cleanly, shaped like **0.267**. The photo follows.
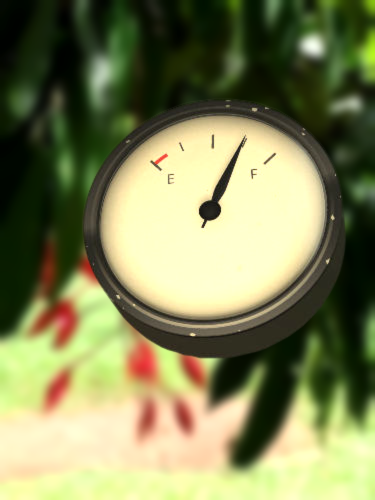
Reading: **0.75**
